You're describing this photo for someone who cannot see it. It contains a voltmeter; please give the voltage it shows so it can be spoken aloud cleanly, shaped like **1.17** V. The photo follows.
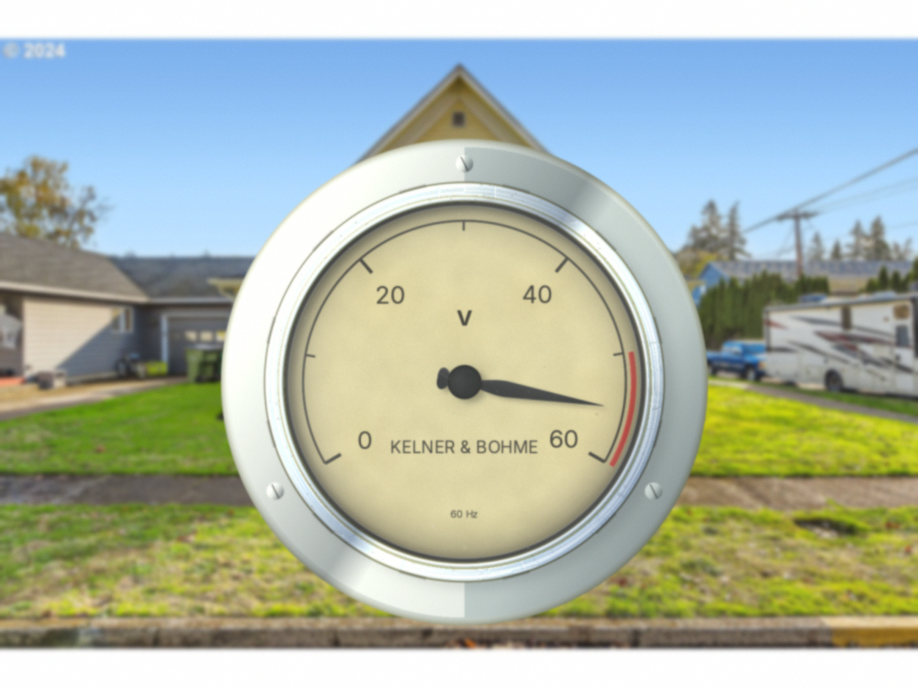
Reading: **55** V
